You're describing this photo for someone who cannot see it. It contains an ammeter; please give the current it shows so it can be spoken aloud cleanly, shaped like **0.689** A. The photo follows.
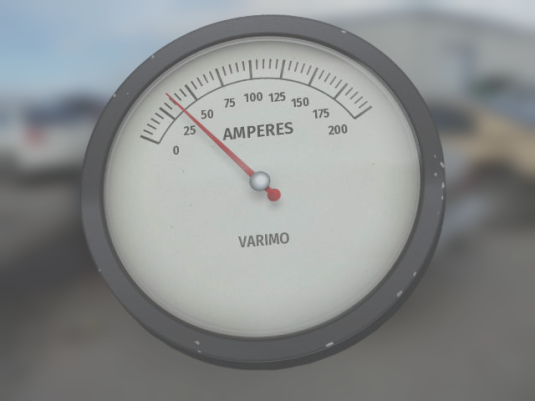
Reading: **35** A
